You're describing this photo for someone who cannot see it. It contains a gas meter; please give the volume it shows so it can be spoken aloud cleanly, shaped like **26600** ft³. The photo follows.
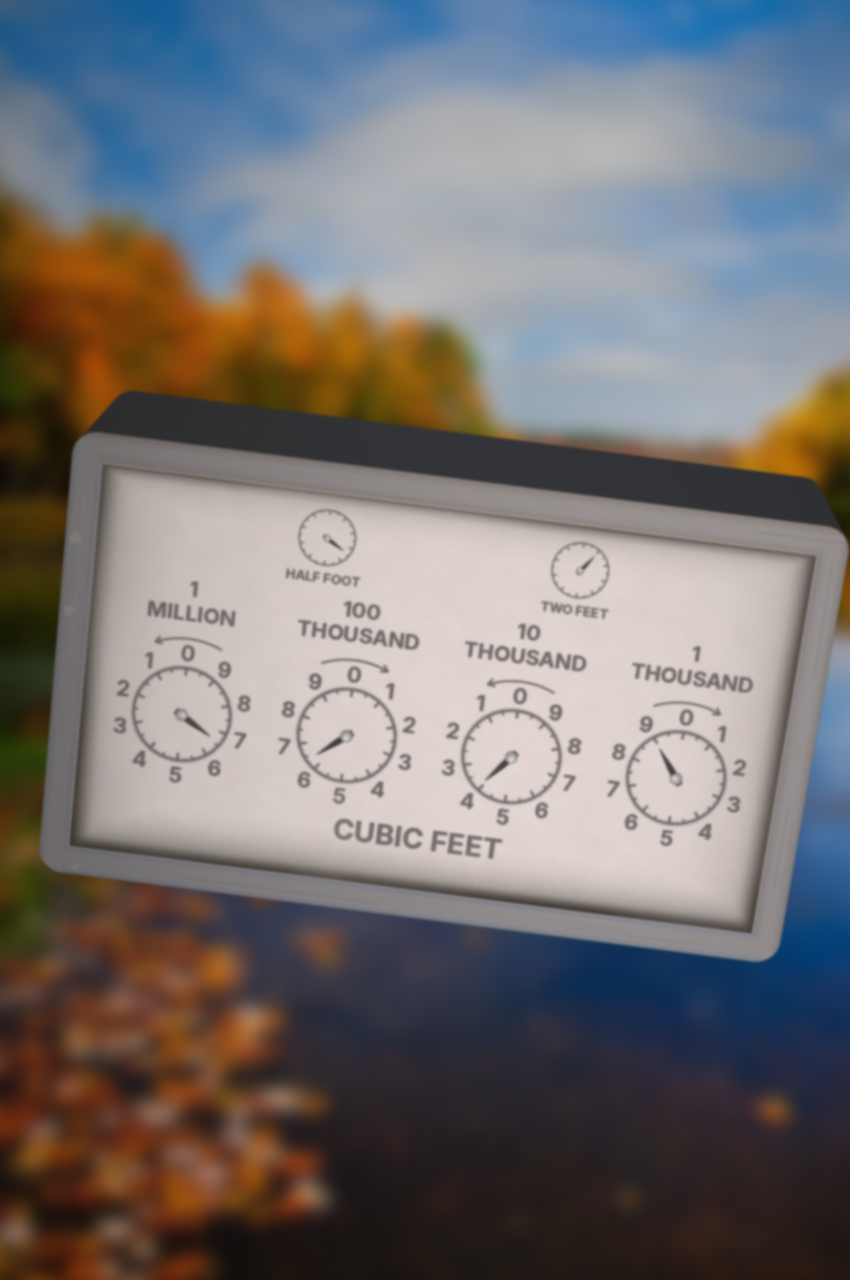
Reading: **663900** ft³
